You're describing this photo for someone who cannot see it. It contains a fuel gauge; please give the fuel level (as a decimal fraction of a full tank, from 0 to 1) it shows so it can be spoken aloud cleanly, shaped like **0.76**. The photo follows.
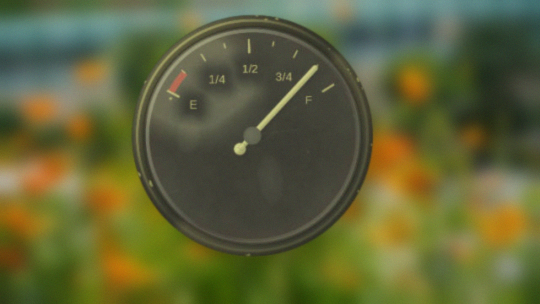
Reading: **0.875**
